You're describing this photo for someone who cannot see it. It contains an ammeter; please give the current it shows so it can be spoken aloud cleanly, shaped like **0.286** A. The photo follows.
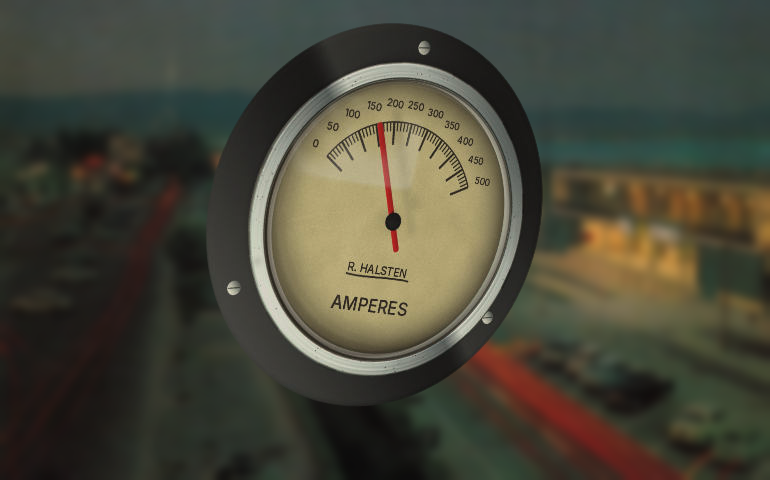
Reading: **150** A
